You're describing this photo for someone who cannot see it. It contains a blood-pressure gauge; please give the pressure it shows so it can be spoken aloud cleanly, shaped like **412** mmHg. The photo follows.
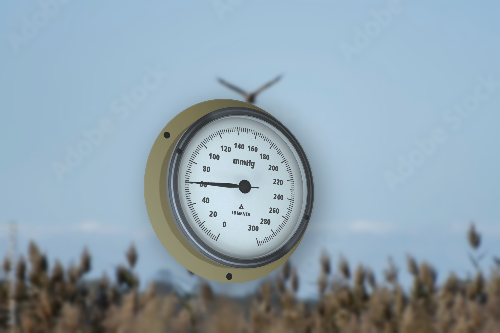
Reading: **60** mmHg
